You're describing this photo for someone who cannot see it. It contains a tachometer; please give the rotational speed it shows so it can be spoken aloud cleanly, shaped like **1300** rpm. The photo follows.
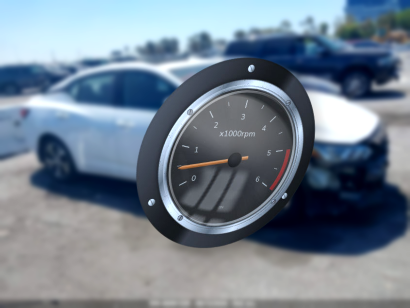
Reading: **500** rpm
